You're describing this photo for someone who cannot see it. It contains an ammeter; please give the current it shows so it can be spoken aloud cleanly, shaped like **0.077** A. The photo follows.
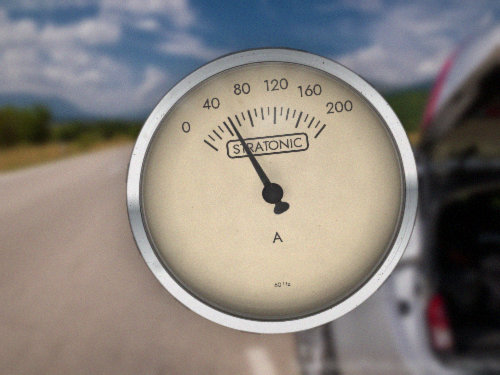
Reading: **50** A
